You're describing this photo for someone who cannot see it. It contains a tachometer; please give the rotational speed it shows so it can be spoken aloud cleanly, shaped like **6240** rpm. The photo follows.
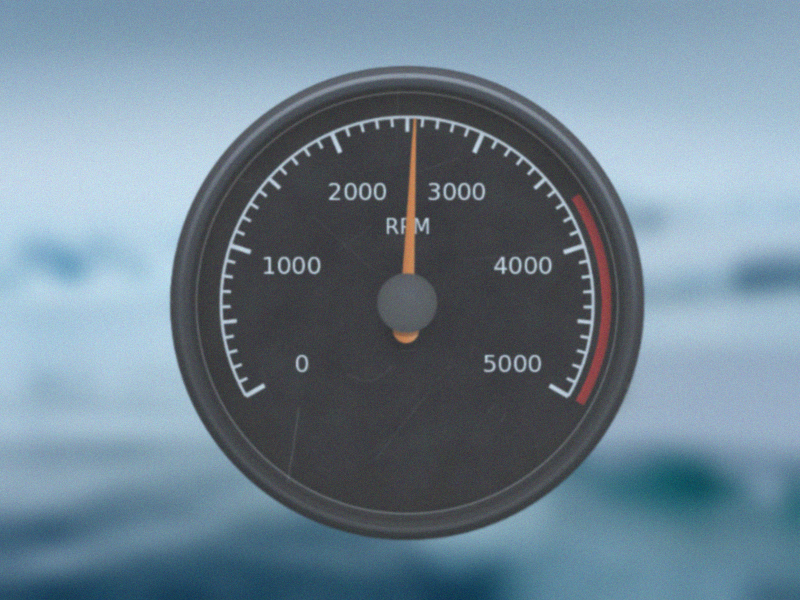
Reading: **2550** rpm
